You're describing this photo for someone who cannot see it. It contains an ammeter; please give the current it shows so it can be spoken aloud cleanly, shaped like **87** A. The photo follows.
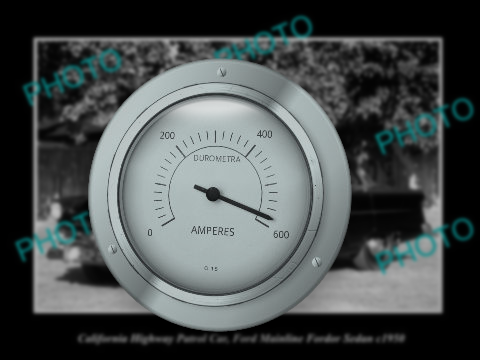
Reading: **580** A
